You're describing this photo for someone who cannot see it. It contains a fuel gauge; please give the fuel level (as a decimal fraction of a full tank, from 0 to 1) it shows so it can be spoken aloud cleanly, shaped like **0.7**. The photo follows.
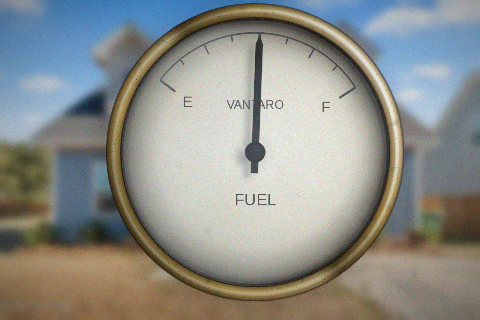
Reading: **0.5**
